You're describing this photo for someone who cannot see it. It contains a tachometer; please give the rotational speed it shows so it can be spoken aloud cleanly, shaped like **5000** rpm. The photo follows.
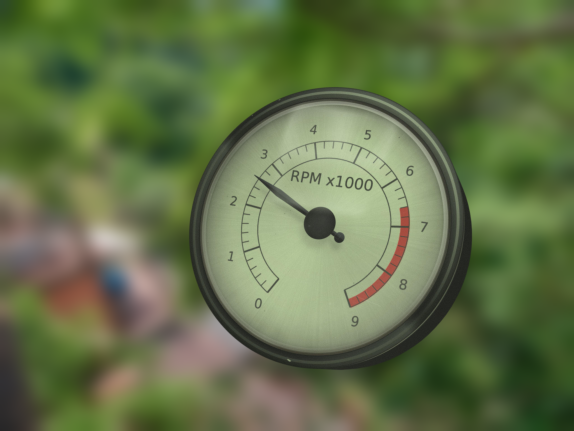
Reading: **2600** rpm
